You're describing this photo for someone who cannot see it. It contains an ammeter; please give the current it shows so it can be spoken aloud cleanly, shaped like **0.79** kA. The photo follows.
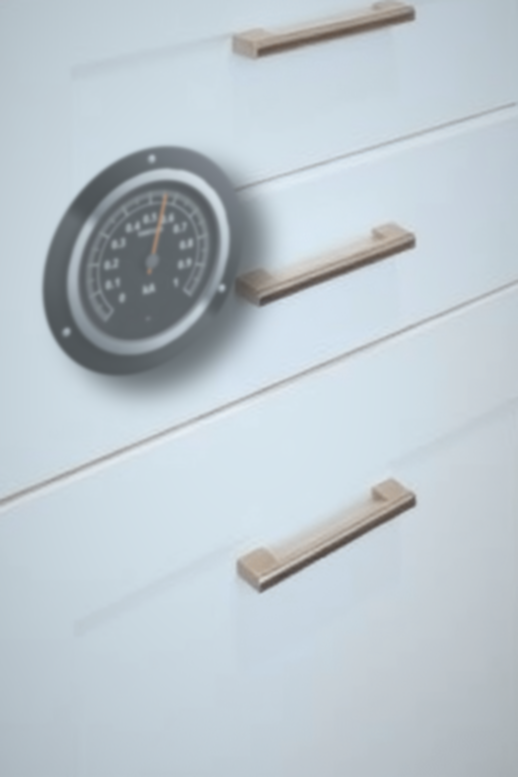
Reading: **0.55** kA
